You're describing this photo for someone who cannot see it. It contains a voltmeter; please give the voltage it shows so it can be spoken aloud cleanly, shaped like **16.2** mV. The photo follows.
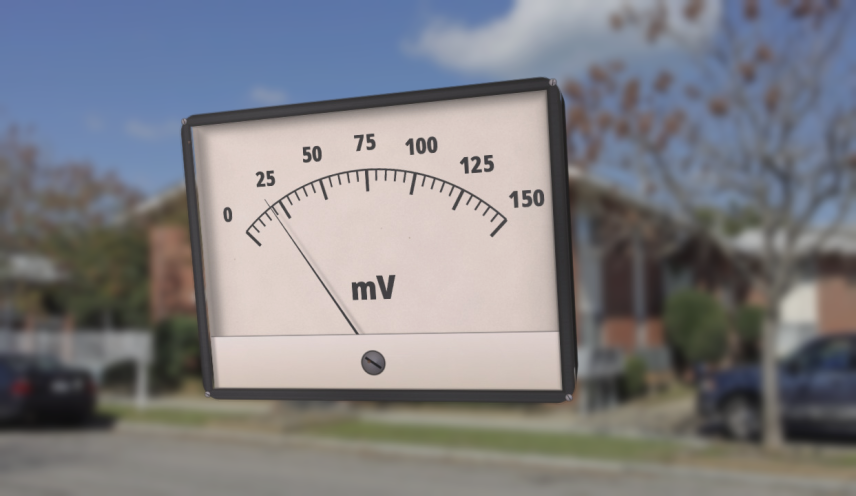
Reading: **20** mV
